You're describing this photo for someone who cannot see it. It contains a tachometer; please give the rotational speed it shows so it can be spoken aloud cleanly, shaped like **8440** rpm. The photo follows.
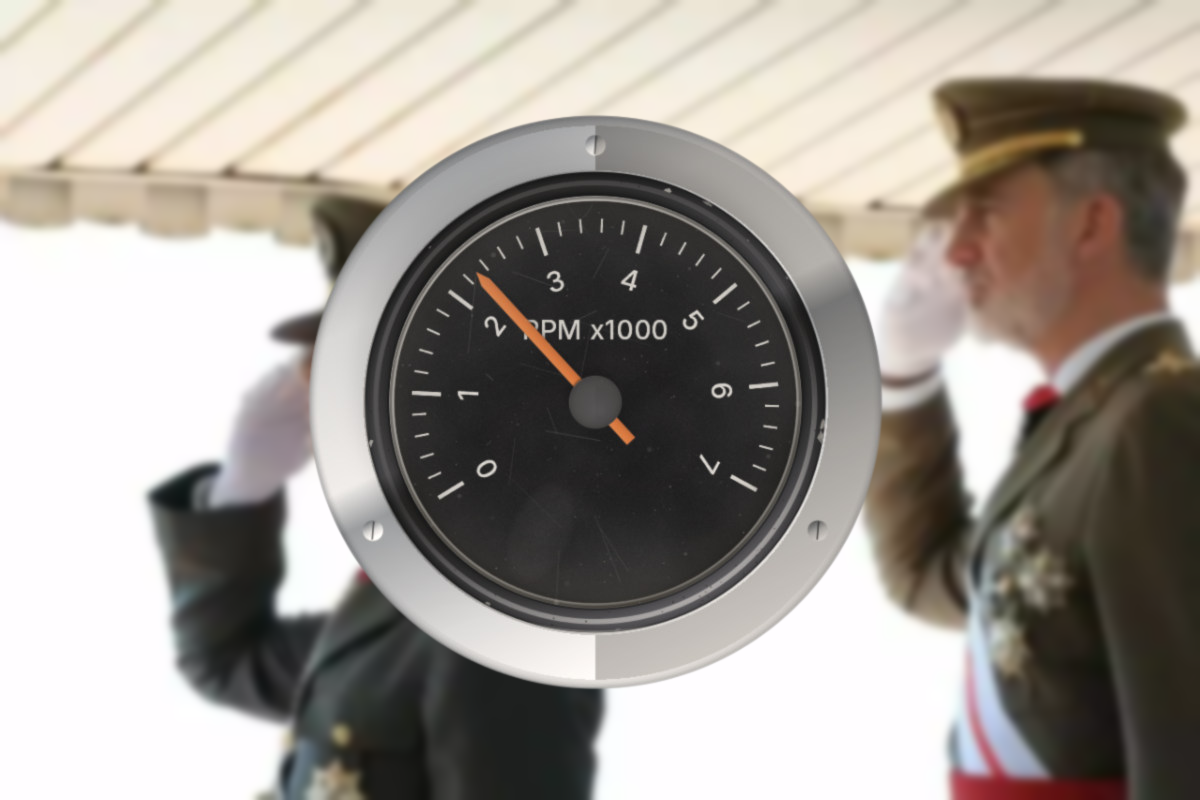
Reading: **2300** rpm
